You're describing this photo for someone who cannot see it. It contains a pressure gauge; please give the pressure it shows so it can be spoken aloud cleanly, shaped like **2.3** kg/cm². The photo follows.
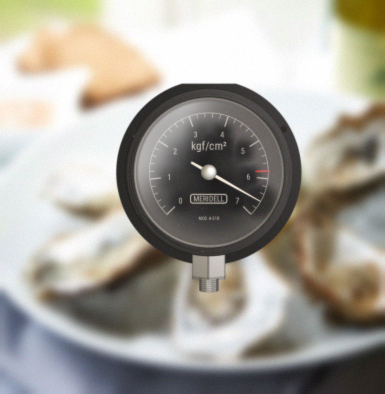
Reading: **6.6** kg/cm²
